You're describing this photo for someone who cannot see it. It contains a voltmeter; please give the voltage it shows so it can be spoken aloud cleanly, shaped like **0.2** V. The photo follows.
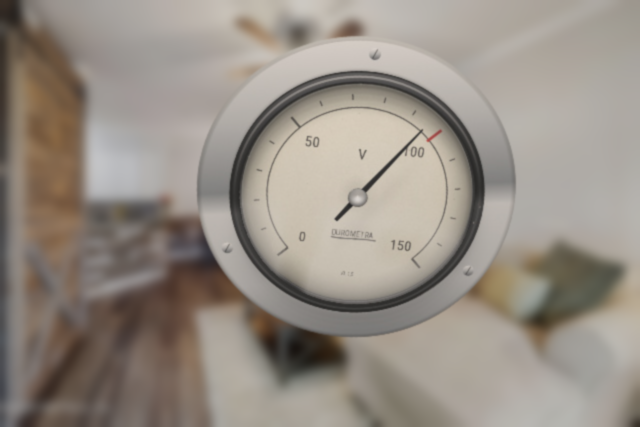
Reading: **95** V
